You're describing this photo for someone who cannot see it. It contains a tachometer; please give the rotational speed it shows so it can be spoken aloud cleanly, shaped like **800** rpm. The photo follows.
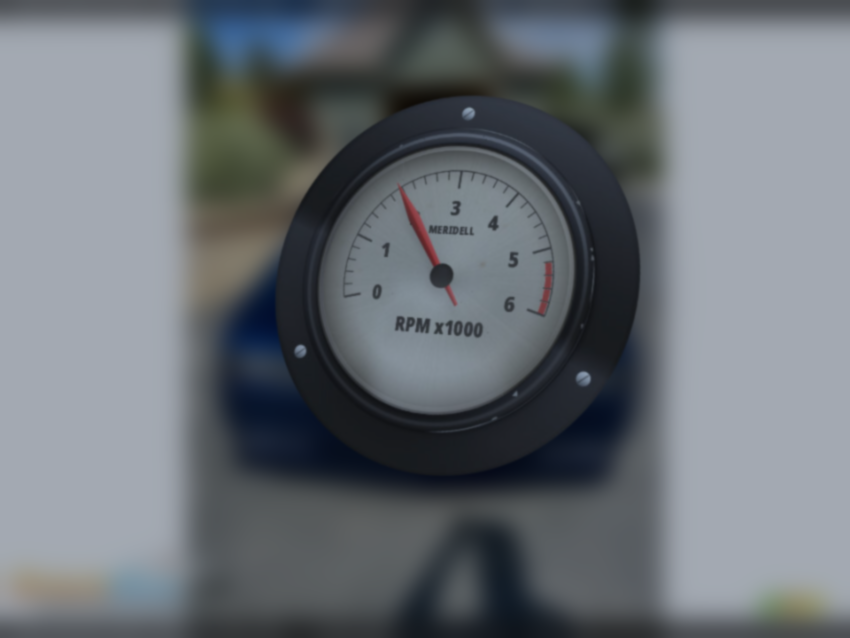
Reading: **2000** rpm
